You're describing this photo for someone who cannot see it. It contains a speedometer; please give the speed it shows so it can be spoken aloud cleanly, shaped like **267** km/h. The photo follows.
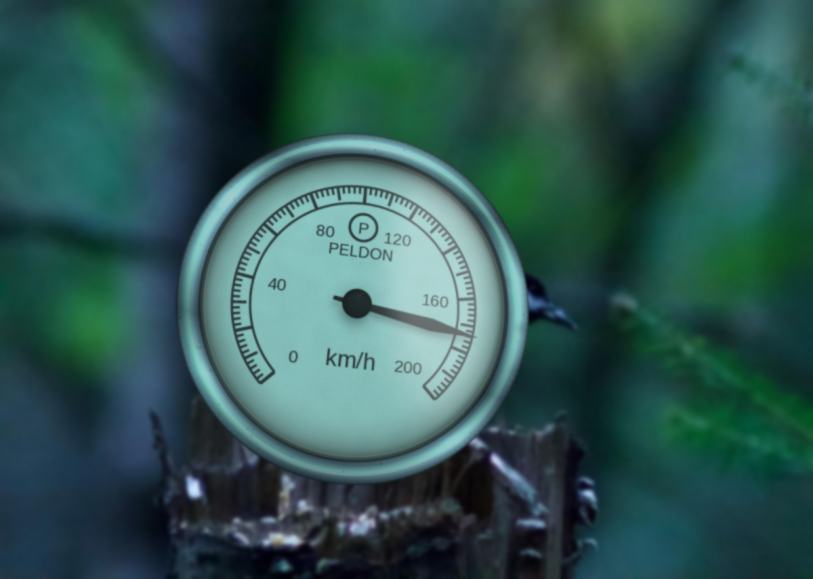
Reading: **174** km/h
